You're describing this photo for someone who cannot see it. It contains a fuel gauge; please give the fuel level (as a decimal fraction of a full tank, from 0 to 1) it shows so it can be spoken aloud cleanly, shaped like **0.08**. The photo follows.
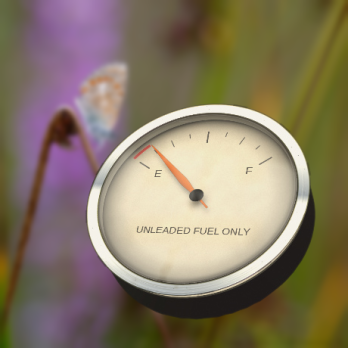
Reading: **0.125**
